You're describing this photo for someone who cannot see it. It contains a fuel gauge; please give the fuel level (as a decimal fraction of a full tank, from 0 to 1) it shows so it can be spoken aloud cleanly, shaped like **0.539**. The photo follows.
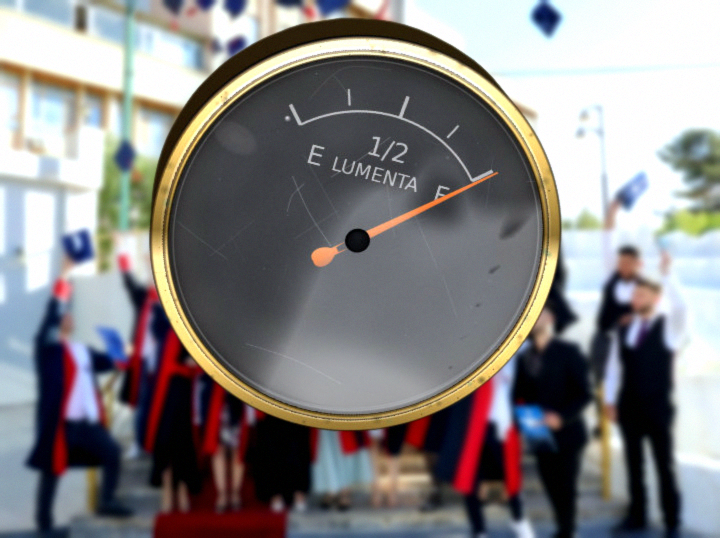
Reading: **1**
